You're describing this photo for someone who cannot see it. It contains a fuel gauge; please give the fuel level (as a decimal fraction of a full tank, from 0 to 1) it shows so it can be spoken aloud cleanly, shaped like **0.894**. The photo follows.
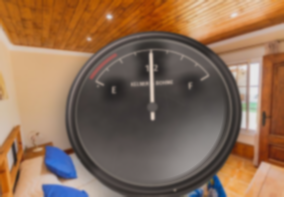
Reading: **0.5**
